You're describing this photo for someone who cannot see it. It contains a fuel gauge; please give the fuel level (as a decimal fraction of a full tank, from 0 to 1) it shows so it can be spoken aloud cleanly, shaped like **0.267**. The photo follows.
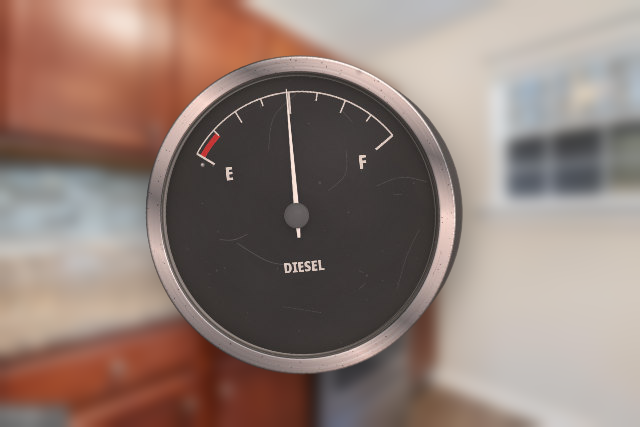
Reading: **0.5**
